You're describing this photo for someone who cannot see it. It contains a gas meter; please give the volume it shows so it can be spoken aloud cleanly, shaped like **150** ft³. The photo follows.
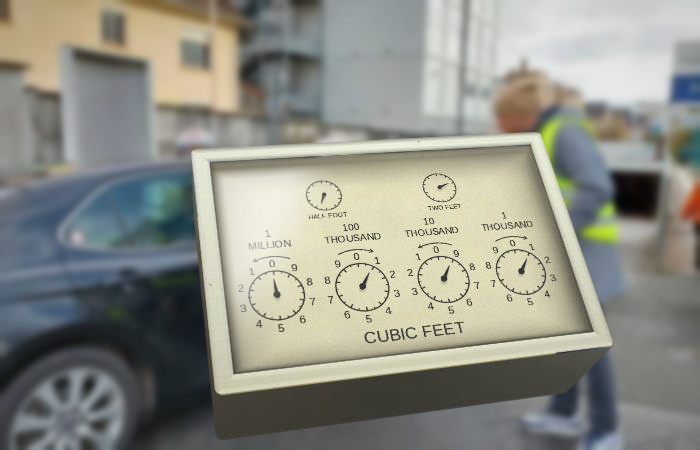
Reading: **9100** ft³
